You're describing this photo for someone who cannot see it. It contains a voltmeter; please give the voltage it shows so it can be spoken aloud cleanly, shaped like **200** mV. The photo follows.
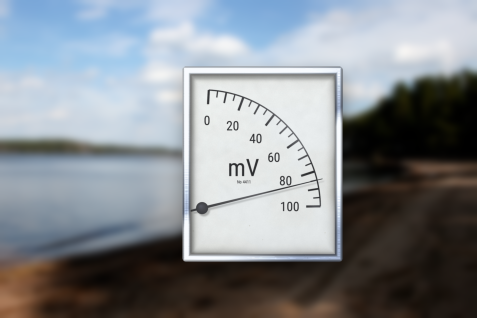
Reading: **85** mV
